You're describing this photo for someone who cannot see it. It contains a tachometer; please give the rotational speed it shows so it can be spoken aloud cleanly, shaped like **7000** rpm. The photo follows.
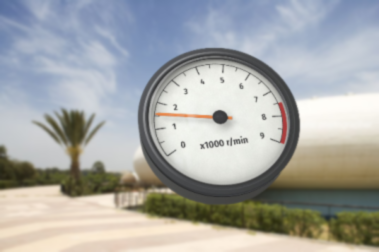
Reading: **1500** rpm
